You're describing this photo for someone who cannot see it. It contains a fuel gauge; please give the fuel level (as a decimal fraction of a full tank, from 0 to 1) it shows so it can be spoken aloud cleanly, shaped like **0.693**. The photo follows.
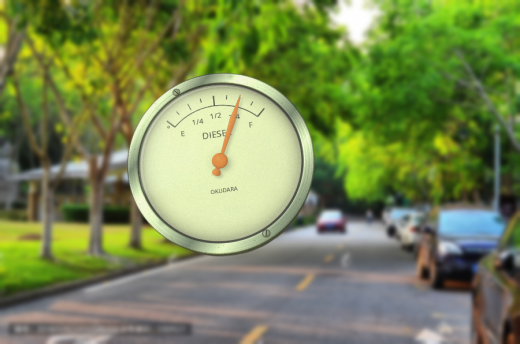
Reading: **0.75**
